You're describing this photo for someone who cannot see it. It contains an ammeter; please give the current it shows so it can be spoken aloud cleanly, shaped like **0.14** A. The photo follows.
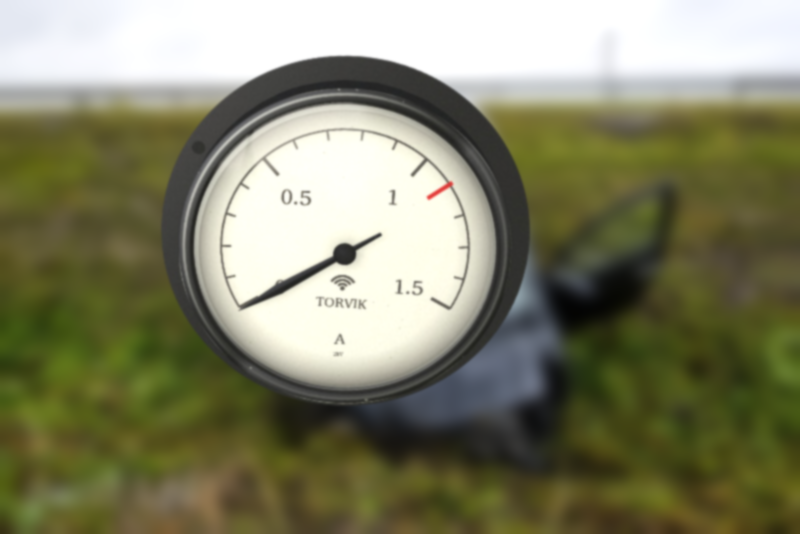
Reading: **0** A
